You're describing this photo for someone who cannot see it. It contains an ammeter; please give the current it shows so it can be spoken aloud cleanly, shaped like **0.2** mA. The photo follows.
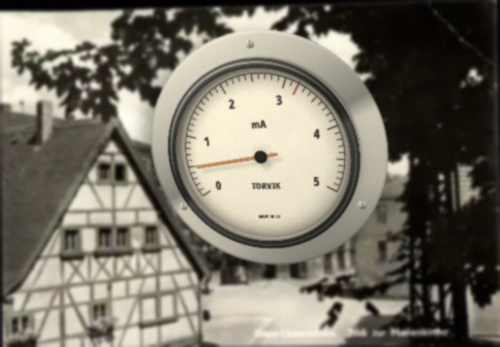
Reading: **0.5** mA
